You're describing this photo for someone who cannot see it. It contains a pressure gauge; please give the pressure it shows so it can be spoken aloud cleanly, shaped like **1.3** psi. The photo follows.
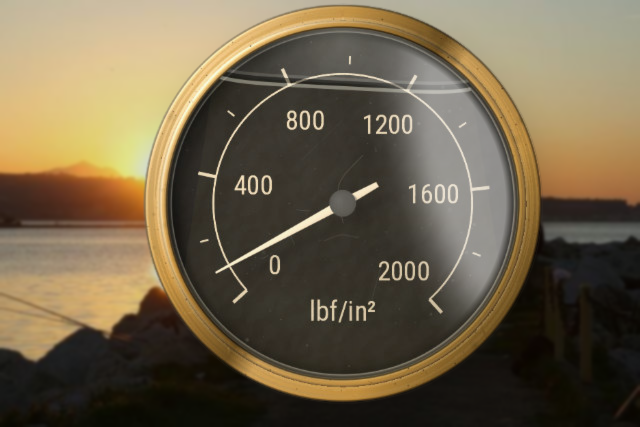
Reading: **100** psi
